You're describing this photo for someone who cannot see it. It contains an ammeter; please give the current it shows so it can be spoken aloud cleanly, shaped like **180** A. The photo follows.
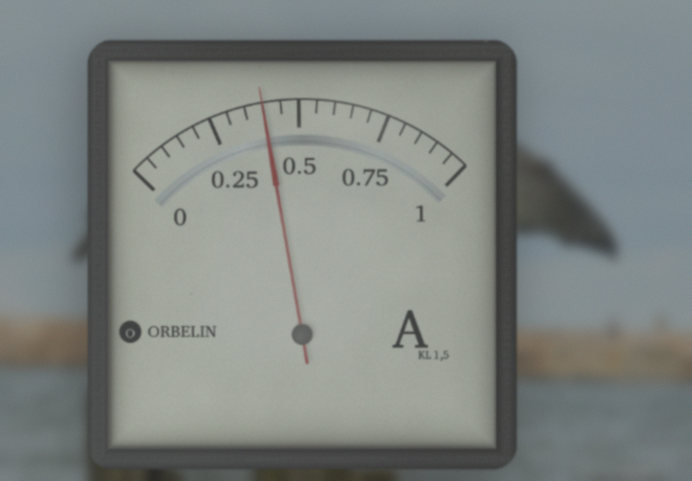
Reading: **0.4** A
